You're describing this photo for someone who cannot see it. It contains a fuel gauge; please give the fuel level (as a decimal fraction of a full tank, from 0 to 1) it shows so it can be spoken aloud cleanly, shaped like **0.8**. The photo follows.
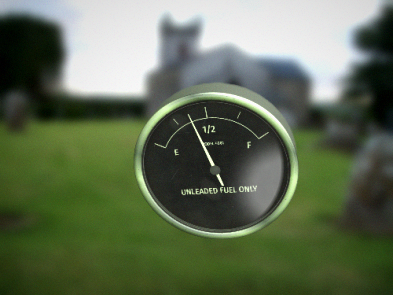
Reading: **0.375**
